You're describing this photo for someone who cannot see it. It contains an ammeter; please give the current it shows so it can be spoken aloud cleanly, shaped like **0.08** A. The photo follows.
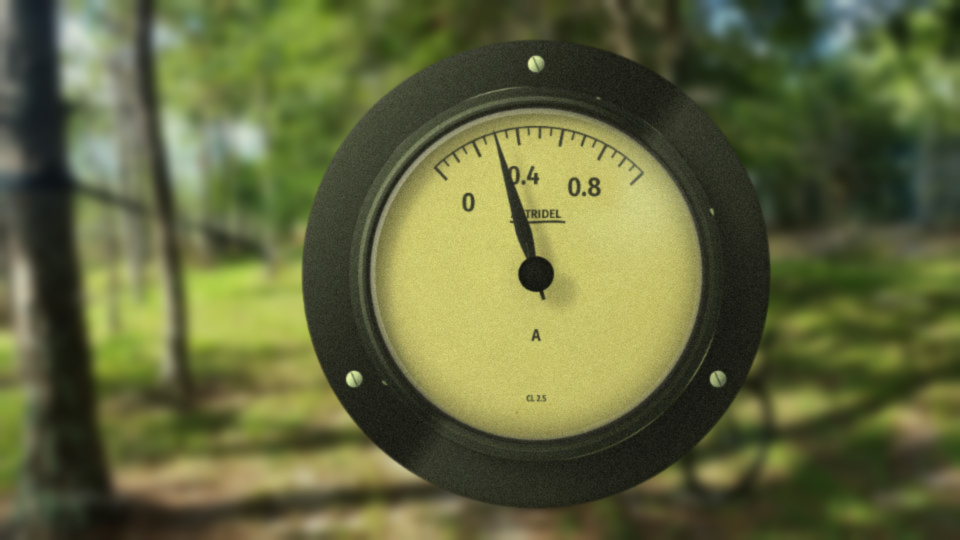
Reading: **0.3** A
